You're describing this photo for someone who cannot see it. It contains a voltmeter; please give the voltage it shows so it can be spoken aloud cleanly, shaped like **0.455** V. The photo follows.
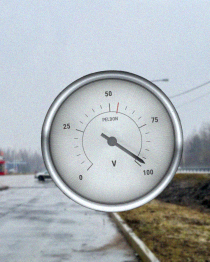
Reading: **97.5** V
